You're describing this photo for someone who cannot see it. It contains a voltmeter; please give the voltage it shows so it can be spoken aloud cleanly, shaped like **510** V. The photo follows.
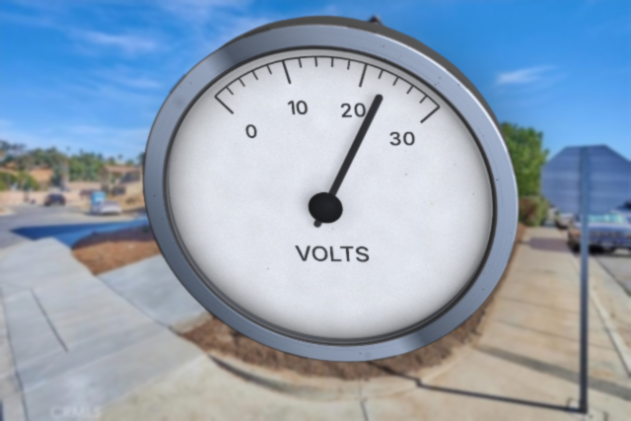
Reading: **23** V
